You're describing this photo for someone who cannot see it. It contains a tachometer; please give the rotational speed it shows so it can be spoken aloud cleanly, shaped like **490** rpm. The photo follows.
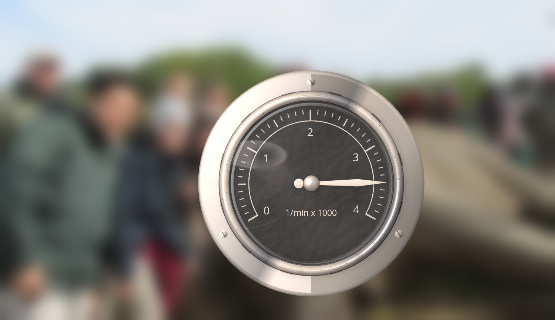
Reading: **3500** rpm
